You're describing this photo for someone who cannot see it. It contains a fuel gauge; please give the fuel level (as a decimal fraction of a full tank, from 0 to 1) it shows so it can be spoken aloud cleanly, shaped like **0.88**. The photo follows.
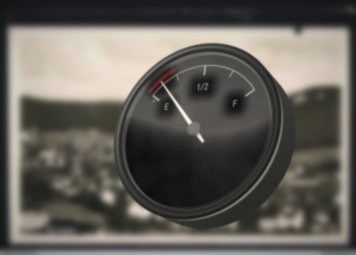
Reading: **0.125**
